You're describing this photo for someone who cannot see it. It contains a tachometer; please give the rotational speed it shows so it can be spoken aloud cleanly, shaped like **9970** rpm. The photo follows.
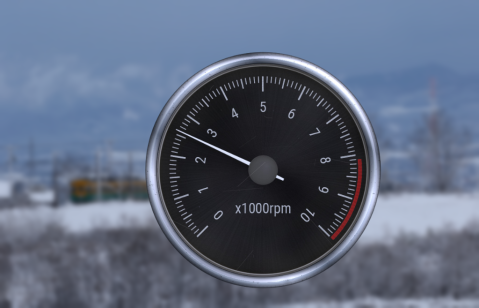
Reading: **2600** rpm
